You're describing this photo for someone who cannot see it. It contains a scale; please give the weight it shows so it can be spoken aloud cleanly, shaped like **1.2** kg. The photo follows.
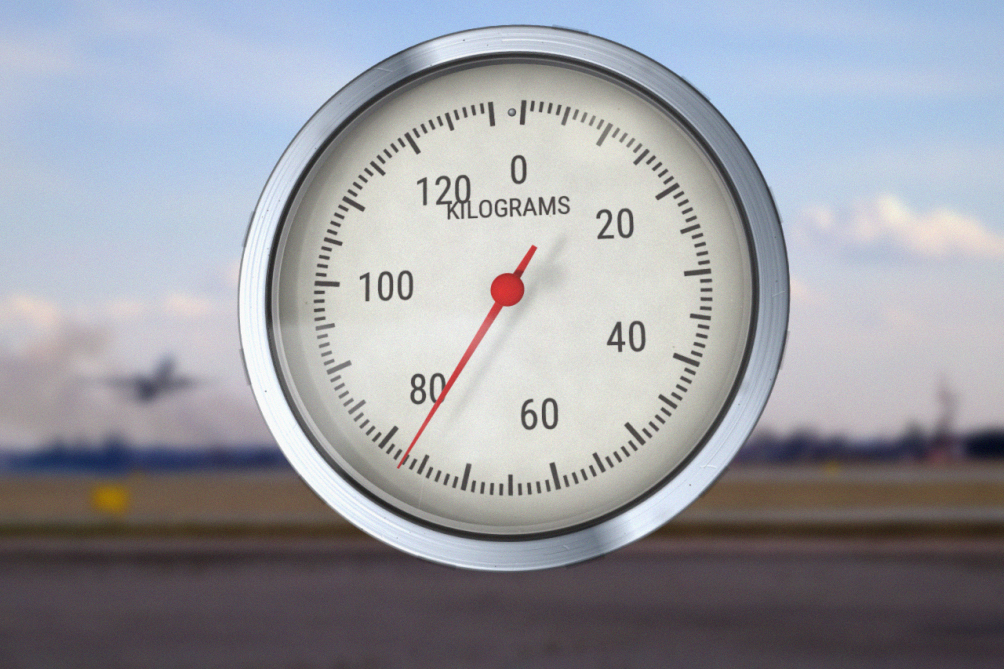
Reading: **77** kg
